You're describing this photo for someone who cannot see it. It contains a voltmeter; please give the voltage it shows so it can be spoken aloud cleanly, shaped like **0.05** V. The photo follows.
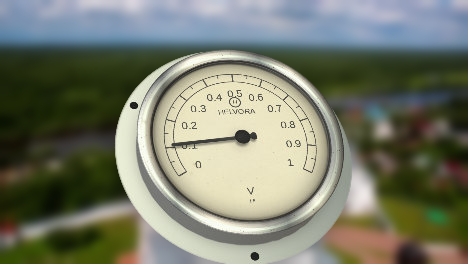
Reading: **0.1** V
